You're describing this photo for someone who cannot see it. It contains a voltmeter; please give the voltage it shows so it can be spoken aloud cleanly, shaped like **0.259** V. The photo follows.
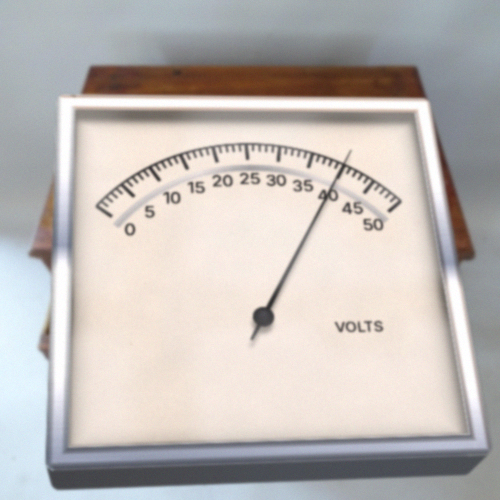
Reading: **40** V
